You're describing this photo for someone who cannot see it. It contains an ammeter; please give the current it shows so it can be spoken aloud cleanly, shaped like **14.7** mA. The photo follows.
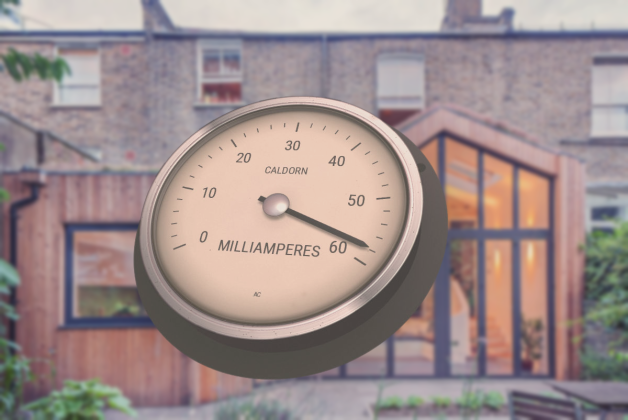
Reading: **58** mA
